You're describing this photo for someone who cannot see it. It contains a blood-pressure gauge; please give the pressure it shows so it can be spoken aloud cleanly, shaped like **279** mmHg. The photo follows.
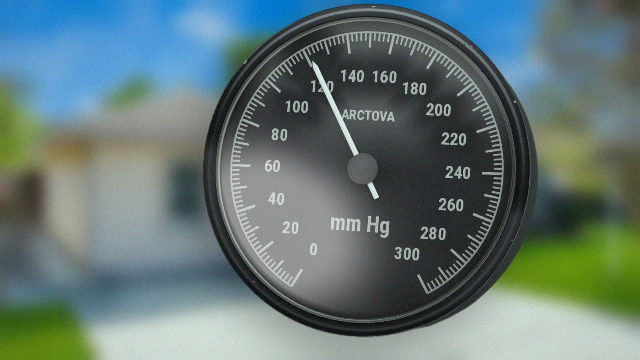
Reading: **122** mmHg
